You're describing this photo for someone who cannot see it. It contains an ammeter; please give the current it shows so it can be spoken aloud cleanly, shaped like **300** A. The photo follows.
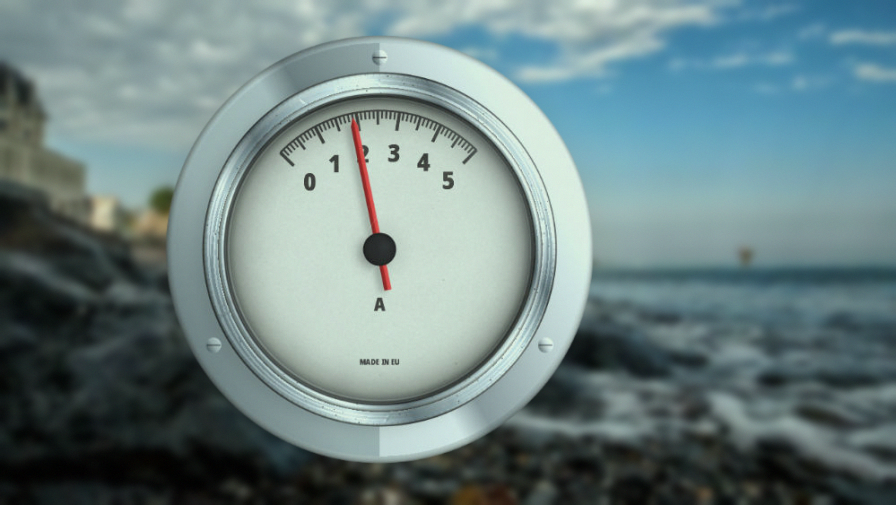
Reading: **1.9** A
